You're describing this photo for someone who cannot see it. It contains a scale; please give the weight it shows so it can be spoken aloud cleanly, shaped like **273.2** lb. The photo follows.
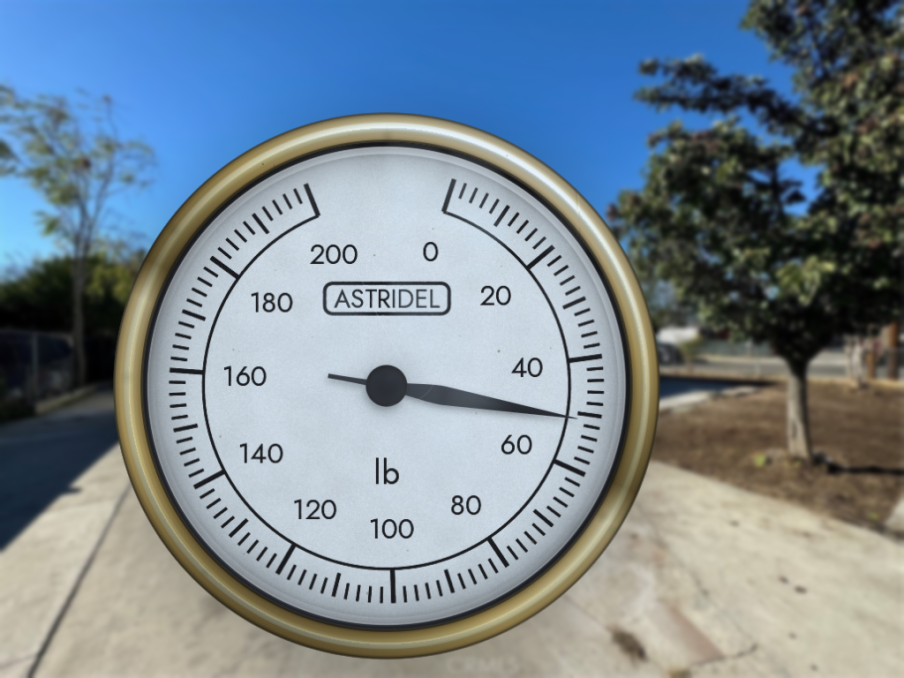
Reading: **51** lb
